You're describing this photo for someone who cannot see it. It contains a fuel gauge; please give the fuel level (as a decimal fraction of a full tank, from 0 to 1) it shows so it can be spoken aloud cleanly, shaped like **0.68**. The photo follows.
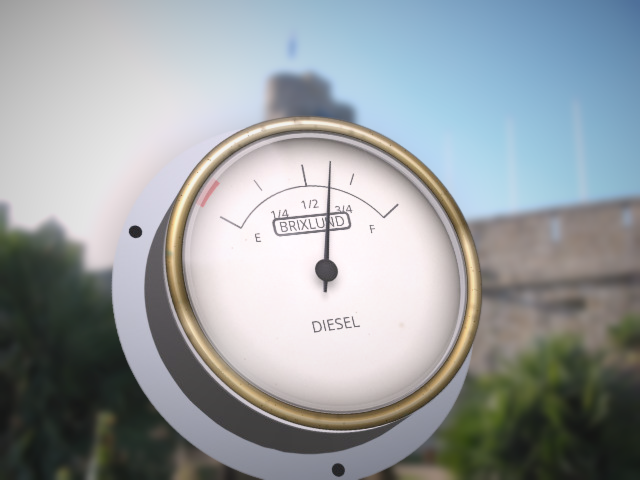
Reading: **0.625**
